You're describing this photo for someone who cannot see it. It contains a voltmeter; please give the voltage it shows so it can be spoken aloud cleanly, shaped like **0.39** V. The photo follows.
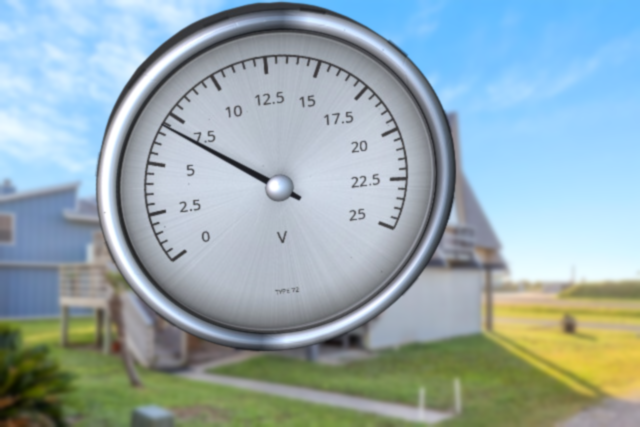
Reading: **7** V
